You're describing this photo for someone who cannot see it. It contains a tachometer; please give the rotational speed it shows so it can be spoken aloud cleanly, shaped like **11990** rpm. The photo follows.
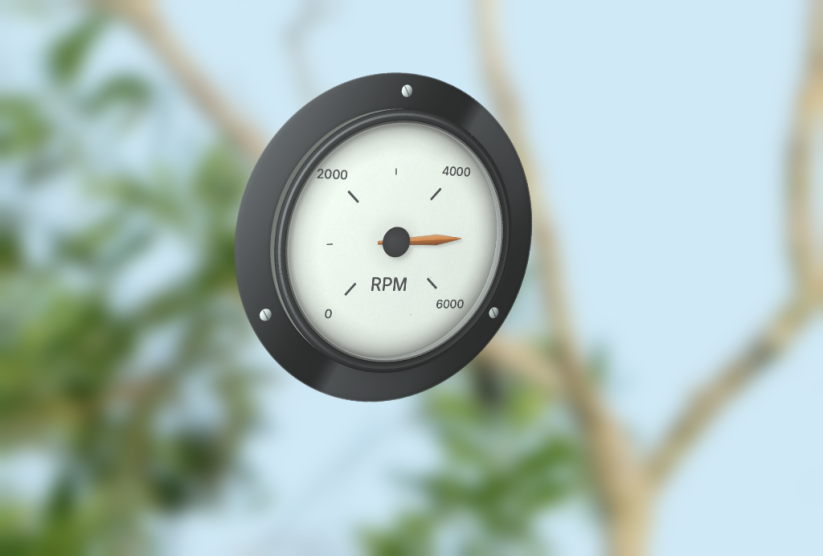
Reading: **5000** rpm
